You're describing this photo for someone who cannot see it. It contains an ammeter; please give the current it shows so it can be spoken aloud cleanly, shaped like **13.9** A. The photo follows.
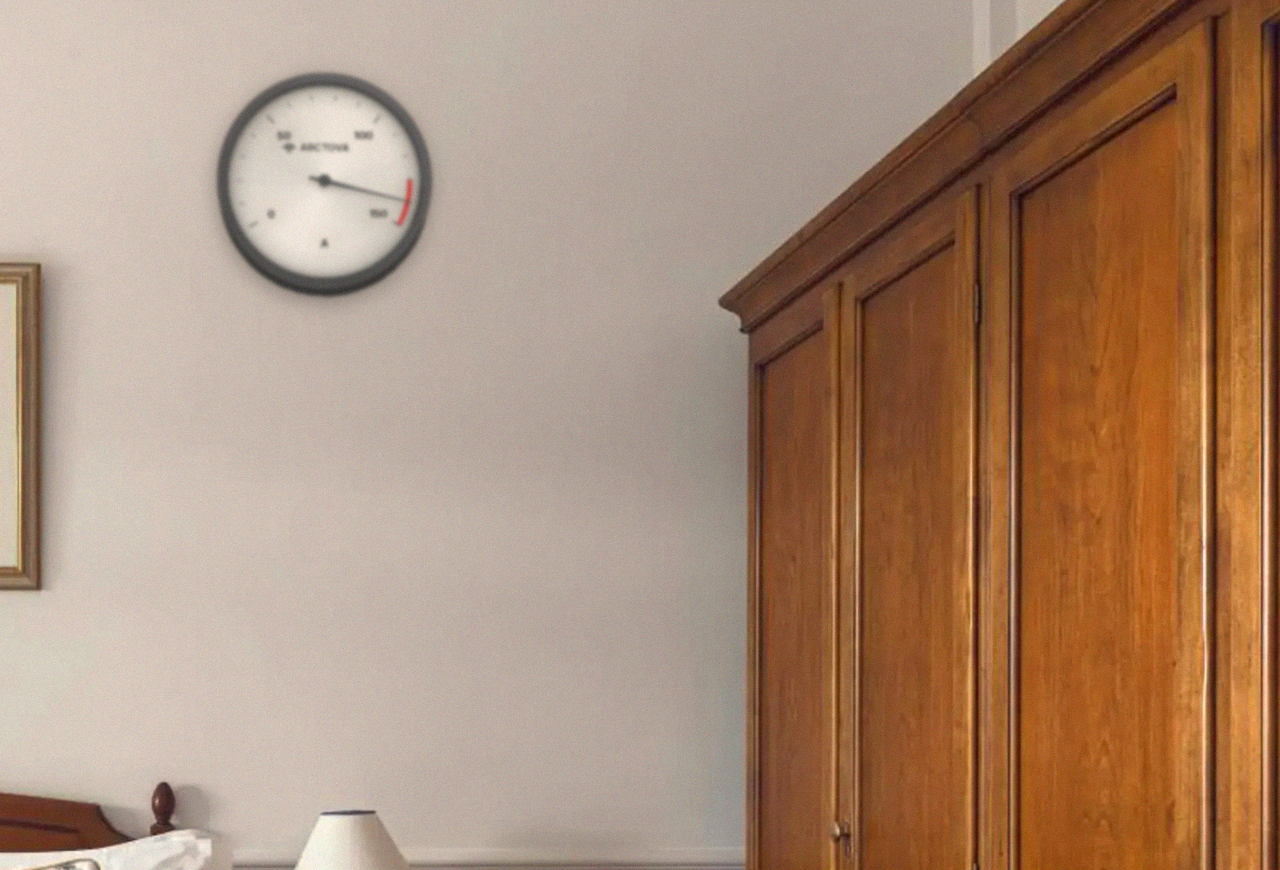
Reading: **140** A
